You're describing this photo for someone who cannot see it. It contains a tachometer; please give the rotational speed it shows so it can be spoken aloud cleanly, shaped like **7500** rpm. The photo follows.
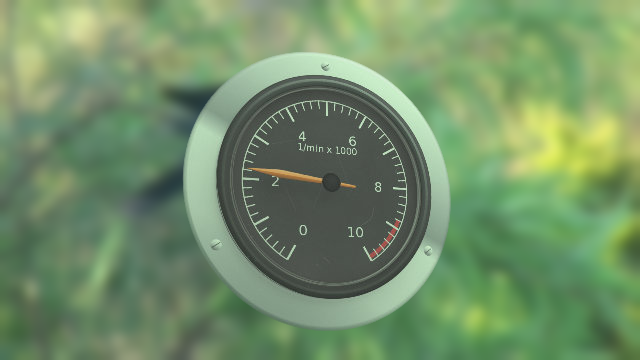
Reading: **2200** rpm
